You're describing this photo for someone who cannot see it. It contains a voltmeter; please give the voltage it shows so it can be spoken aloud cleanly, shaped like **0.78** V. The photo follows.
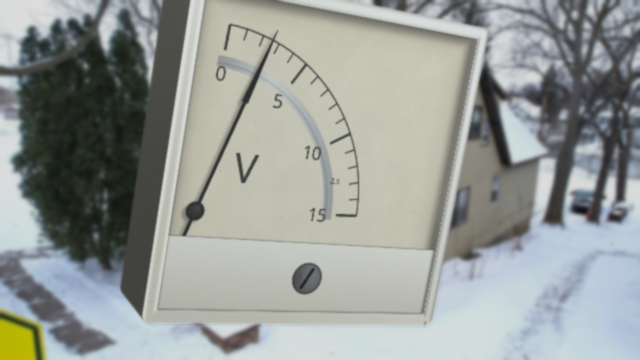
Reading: **2.5** V
